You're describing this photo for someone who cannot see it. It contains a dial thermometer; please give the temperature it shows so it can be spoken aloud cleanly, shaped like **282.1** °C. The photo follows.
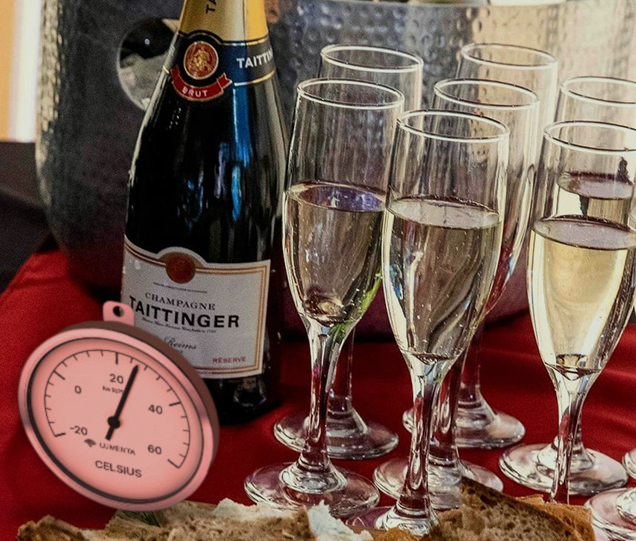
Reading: **26** °C
